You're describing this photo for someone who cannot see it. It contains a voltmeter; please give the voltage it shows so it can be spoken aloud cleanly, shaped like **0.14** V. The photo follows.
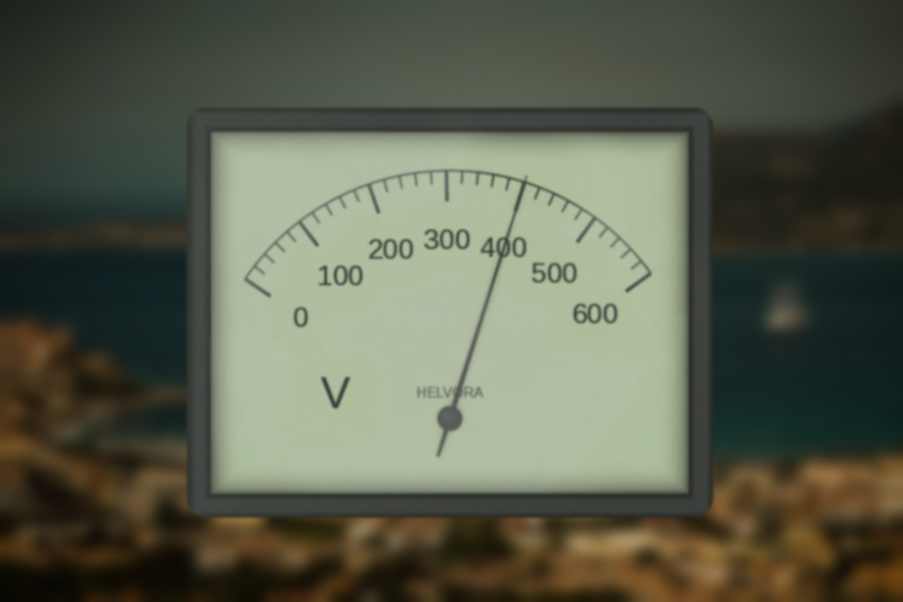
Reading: **400** V
